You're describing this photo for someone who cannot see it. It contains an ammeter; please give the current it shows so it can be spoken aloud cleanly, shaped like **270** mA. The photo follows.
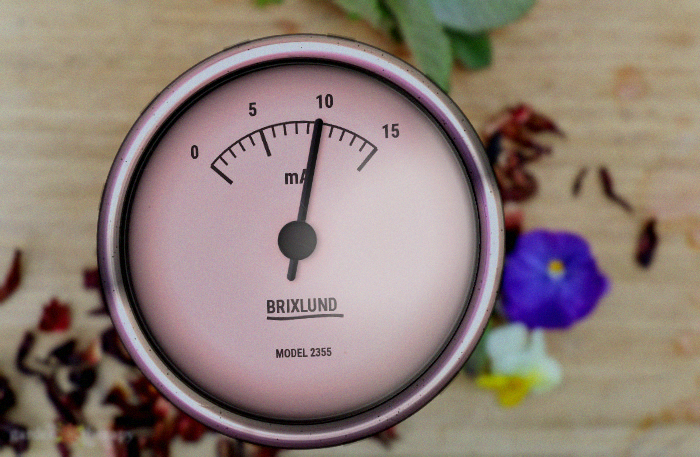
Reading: **10** mA
